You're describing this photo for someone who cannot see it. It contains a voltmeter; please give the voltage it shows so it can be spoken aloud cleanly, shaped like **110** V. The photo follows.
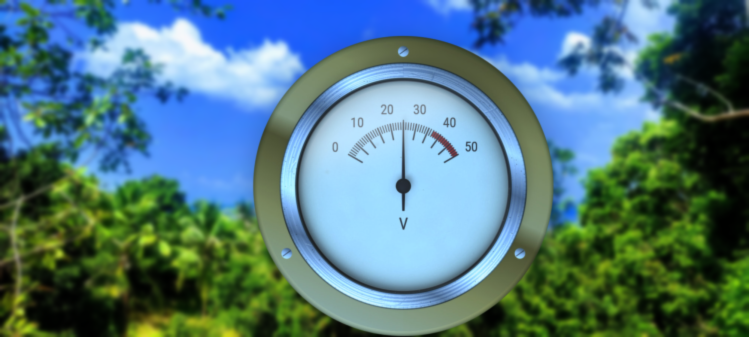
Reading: **25** V
